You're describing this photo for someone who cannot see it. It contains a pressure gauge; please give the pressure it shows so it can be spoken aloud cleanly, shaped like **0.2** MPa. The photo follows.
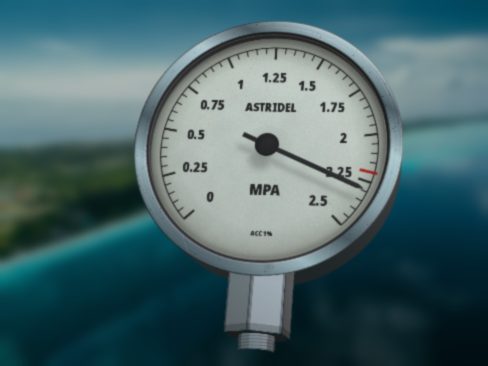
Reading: **2.3** MPa
